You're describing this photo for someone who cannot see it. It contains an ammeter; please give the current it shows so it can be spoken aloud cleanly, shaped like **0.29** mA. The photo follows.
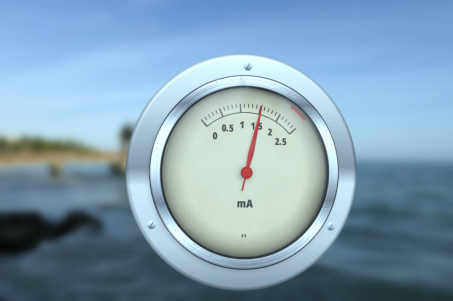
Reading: **1.5** mA
